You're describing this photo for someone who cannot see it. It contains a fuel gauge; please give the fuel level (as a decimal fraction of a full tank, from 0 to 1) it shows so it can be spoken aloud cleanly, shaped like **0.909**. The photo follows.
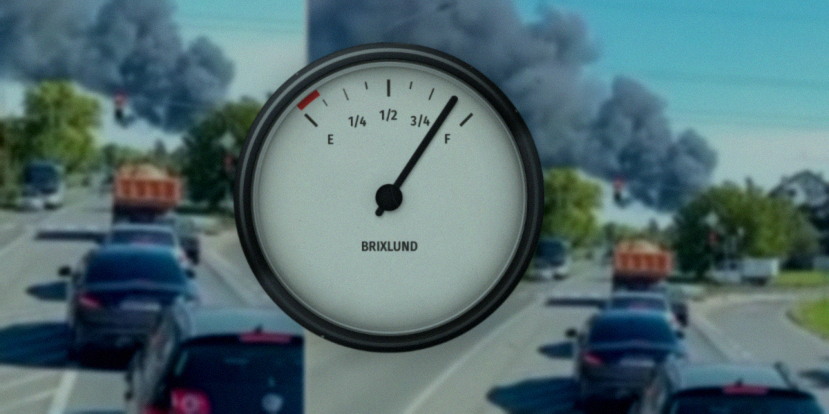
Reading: **0.875**
